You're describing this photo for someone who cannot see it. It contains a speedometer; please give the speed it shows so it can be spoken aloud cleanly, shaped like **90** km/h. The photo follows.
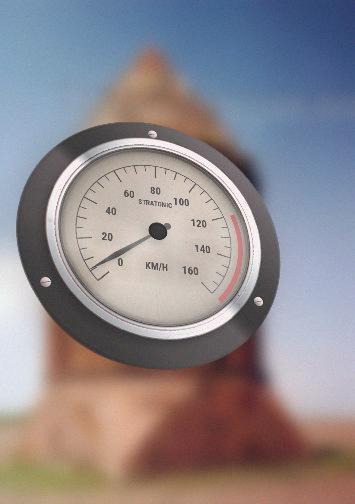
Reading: **5** km/h
